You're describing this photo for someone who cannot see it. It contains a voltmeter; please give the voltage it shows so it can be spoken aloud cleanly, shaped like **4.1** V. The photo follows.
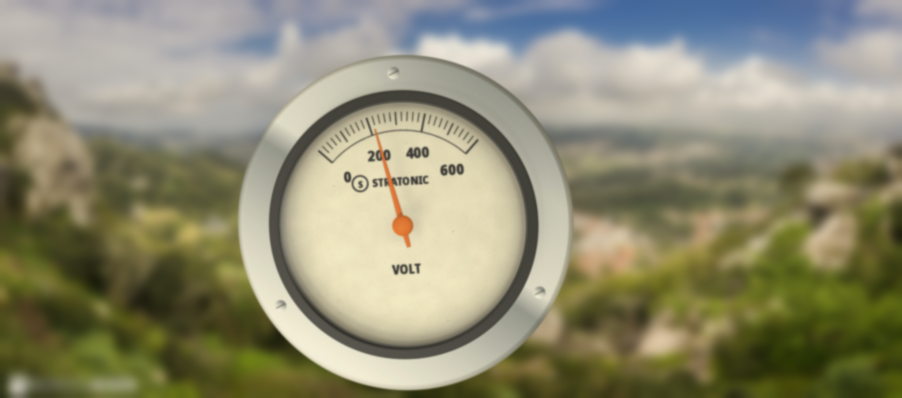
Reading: **220** V
